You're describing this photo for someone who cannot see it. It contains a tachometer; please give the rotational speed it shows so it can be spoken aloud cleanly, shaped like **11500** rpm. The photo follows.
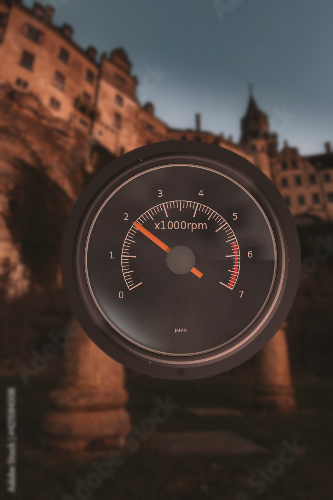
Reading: **2000** rpm
